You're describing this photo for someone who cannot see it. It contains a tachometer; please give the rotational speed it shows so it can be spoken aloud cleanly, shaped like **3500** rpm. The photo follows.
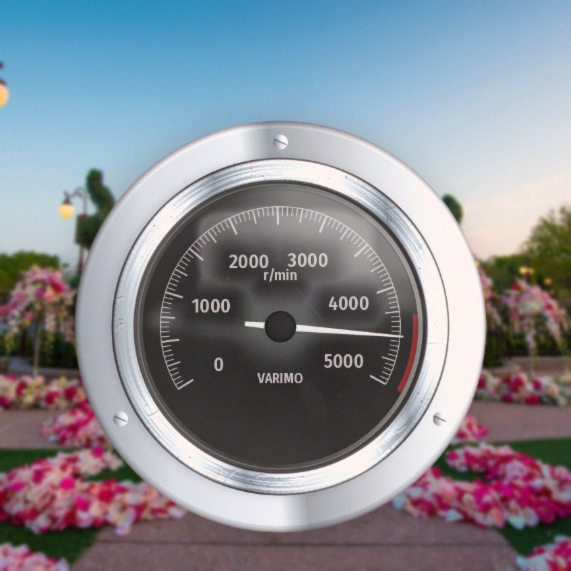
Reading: **4500** rpm
